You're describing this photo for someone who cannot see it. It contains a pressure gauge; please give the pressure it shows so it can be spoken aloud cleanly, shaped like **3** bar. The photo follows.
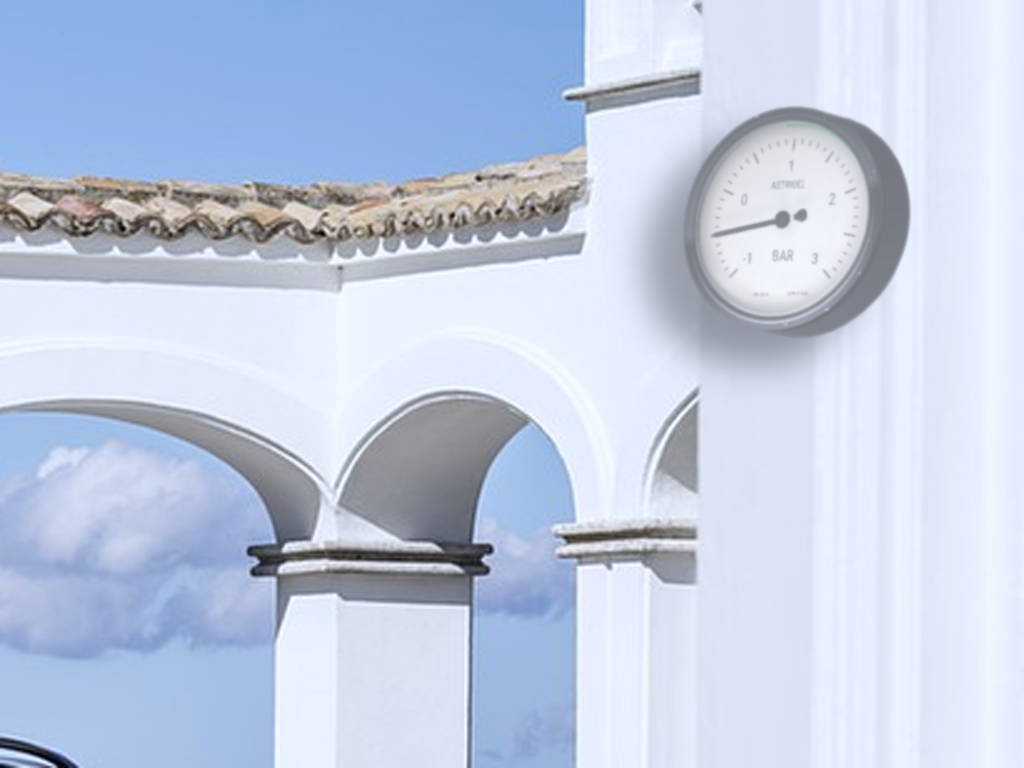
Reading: **-0.5** bar
